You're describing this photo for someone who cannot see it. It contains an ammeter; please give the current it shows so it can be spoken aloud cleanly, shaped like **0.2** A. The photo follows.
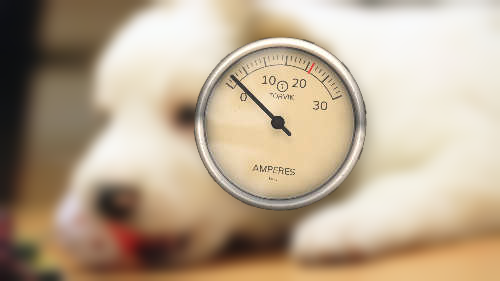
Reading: **2** A
